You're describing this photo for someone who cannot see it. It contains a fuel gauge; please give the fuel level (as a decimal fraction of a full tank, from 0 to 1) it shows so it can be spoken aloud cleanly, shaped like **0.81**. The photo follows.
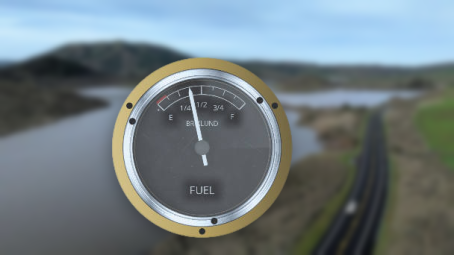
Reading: **0.375**
